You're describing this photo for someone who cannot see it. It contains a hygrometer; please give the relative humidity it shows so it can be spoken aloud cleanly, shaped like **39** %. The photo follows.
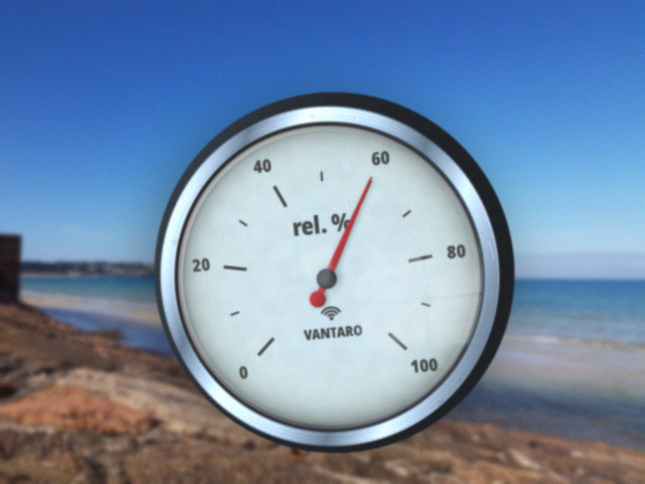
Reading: **60** %
